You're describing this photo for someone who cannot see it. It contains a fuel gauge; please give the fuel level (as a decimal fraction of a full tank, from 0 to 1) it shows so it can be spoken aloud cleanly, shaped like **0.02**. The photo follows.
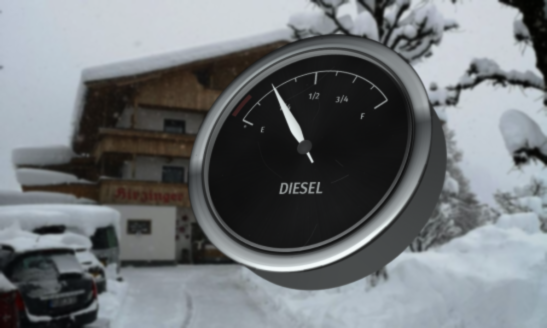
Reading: **0.25**
